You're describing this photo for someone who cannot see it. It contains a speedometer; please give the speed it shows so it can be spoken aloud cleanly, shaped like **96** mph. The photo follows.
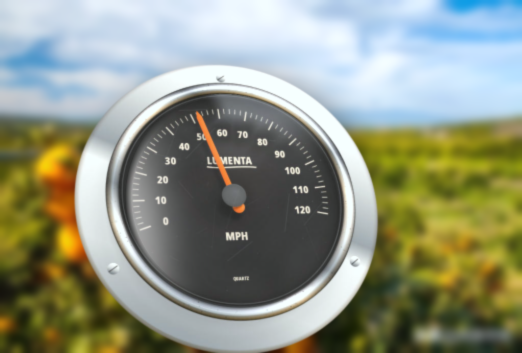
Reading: **52** mph
